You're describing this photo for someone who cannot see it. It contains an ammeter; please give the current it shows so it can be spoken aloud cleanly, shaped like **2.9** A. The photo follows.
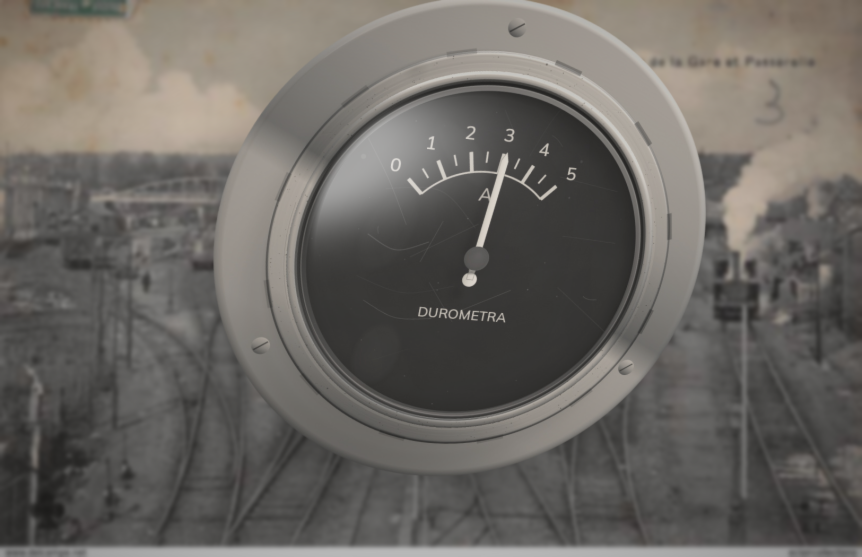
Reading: **3** A
